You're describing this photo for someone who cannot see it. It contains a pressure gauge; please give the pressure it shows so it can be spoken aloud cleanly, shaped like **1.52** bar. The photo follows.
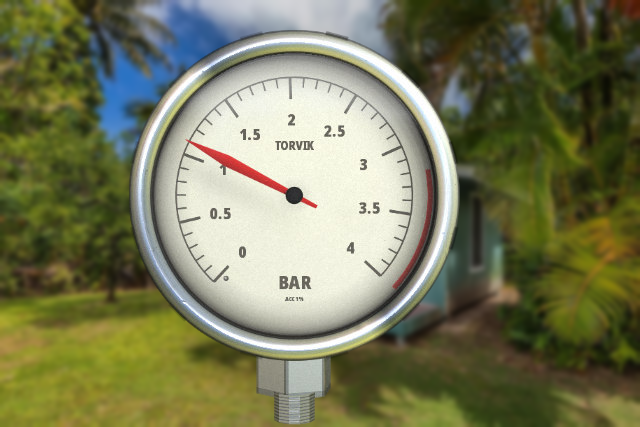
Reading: **1.1** bar
